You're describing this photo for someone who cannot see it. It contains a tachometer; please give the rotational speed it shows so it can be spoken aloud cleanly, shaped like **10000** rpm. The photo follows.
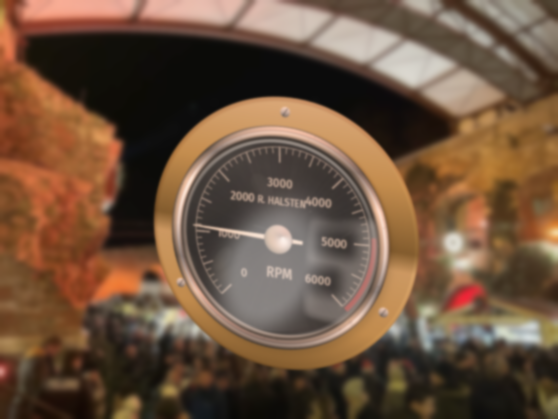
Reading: **1100** rpm
